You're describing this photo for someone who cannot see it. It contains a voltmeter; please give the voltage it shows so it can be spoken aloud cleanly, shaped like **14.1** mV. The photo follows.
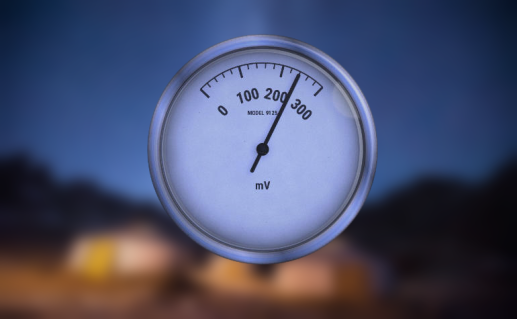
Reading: **240** mV
